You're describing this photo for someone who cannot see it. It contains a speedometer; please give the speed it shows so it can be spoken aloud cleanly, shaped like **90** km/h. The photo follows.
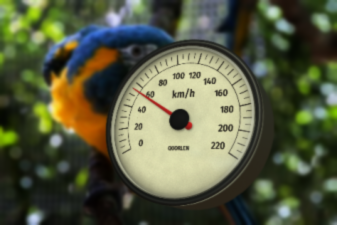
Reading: **55** km/h
